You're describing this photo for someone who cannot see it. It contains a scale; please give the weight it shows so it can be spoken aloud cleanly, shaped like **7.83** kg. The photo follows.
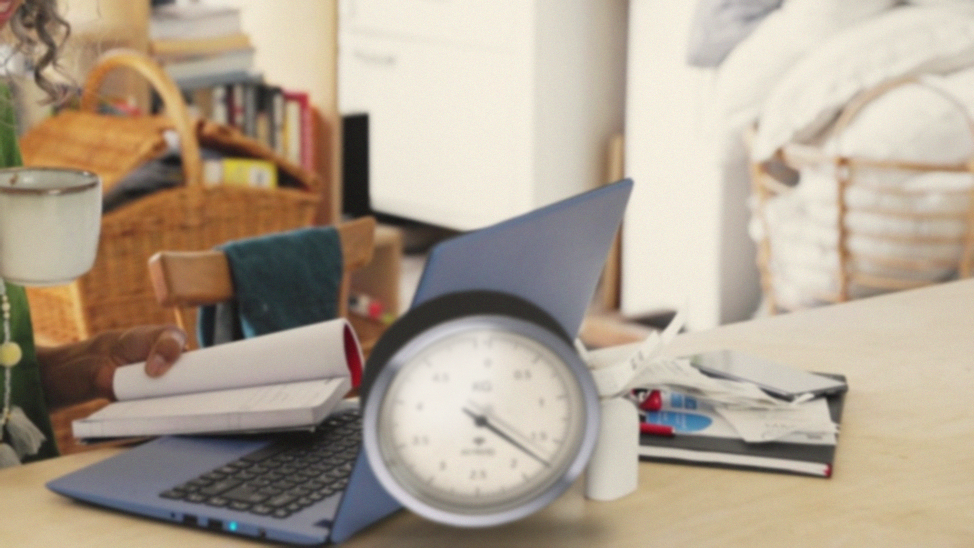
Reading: **1.75** kg
